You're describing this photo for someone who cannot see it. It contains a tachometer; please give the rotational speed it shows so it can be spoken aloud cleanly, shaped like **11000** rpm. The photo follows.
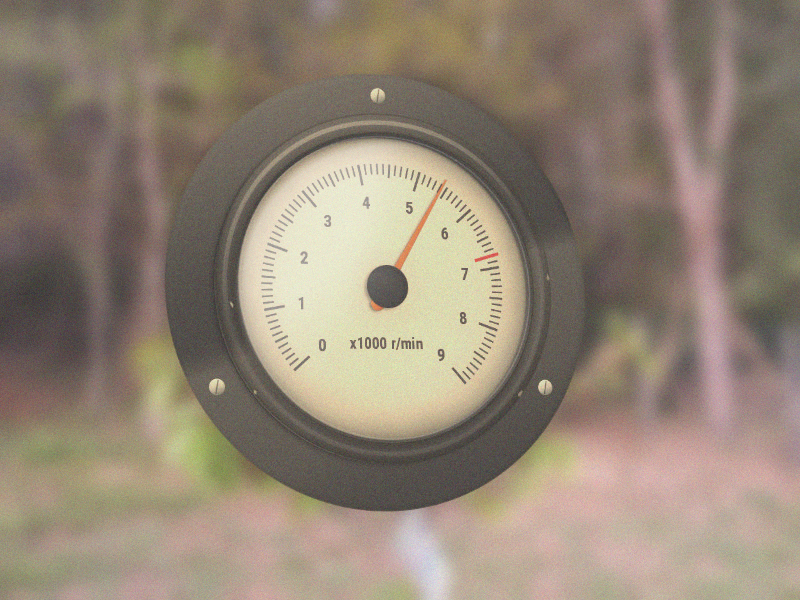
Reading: **5400** rpm
